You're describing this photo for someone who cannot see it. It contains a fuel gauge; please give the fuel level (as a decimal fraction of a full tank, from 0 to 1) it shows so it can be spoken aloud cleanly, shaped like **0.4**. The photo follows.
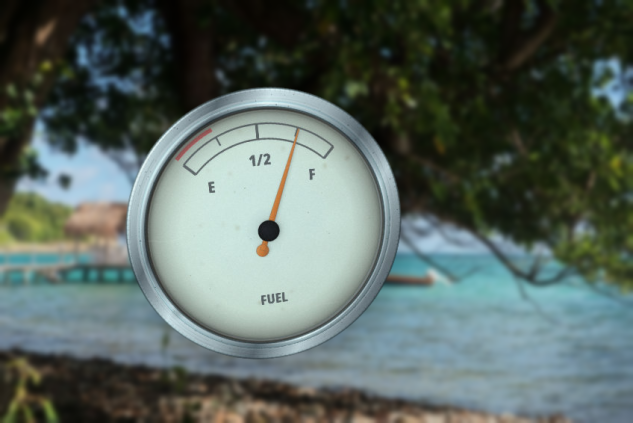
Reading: **0.75**
